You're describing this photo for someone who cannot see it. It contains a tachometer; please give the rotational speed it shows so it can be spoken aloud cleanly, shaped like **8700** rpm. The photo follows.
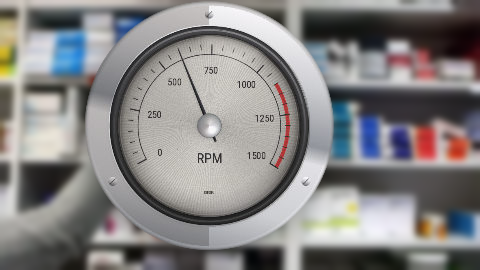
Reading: **600** rpm
